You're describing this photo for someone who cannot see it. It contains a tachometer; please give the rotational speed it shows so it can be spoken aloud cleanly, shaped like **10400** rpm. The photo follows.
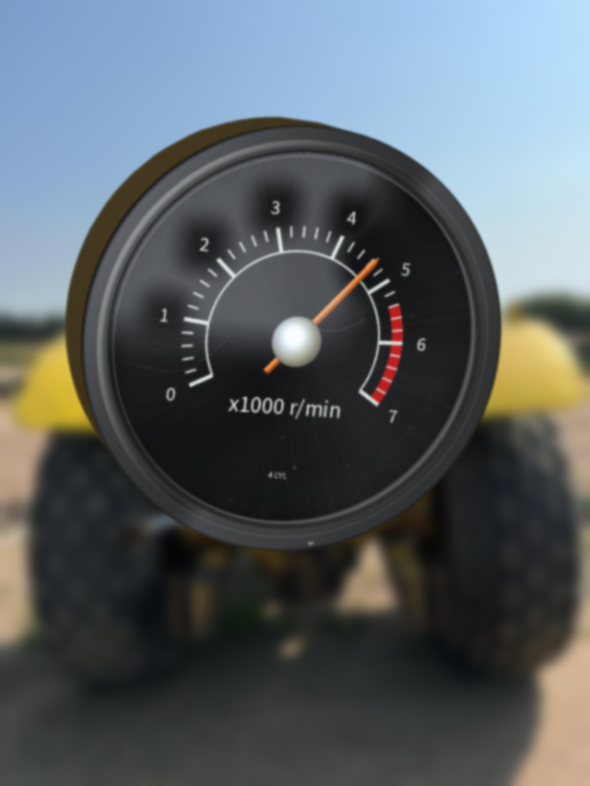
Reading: **4600** rpm
